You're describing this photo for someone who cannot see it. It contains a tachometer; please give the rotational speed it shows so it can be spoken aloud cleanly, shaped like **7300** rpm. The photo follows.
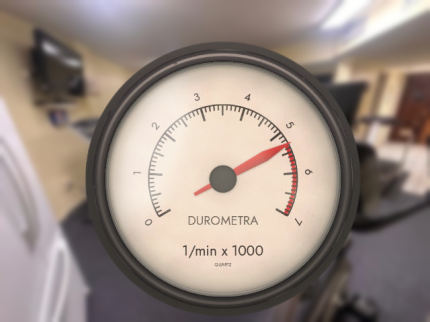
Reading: **5300** rpm
